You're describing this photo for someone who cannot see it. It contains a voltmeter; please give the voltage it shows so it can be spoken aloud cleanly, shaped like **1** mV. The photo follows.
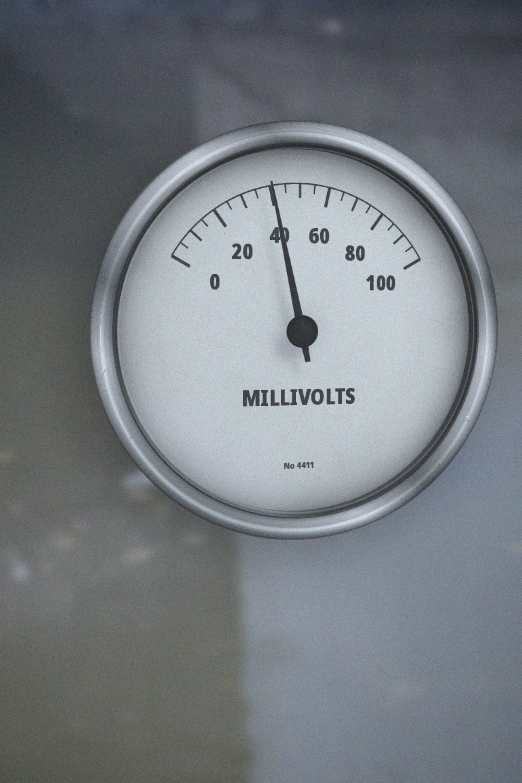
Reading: **40** mV
